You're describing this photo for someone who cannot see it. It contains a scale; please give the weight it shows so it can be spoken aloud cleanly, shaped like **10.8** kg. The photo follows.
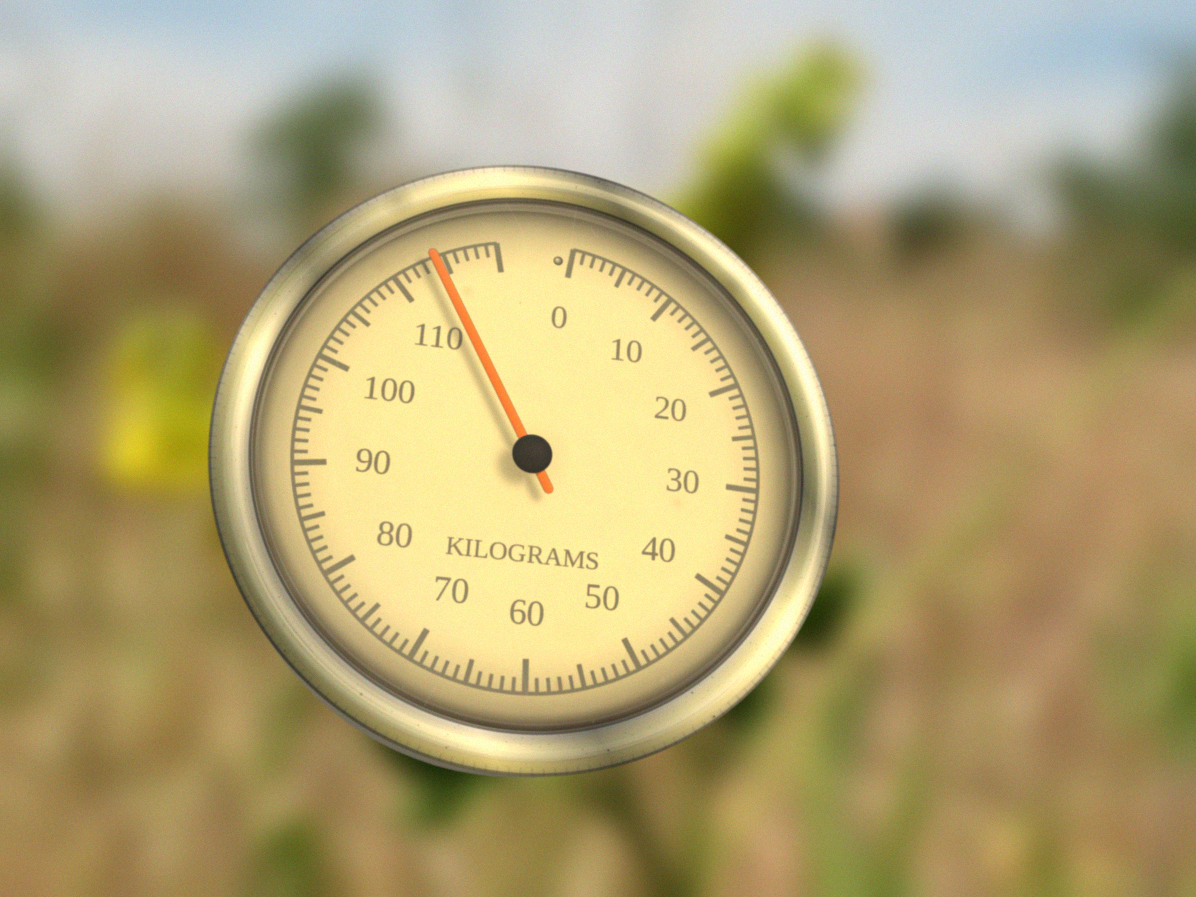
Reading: **114** kg
